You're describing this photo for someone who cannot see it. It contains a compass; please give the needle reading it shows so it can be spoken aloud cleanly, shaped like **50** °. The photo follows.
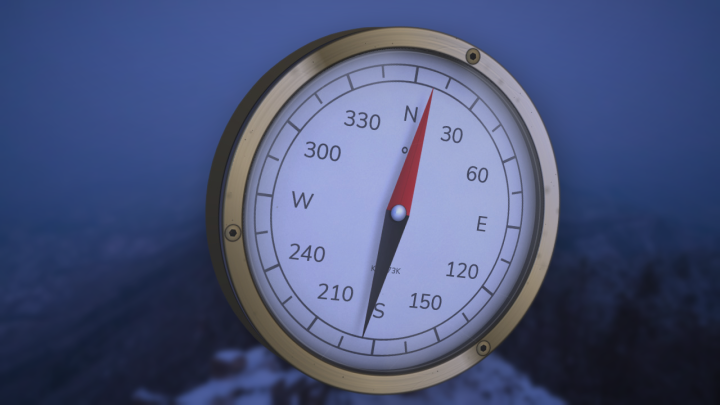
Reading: **7.5** °
